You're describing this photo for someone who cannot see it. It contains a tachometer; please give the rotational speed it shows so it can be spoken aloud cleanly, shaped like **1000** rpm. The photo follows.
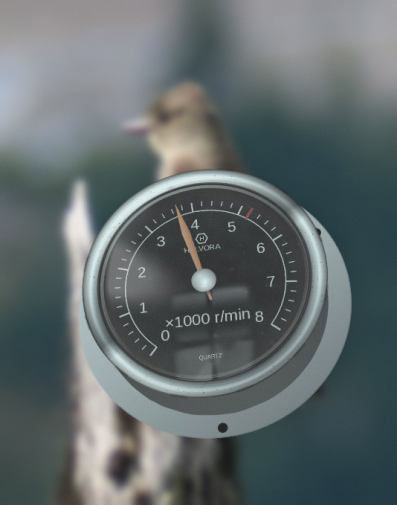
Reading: **3700** rpm
